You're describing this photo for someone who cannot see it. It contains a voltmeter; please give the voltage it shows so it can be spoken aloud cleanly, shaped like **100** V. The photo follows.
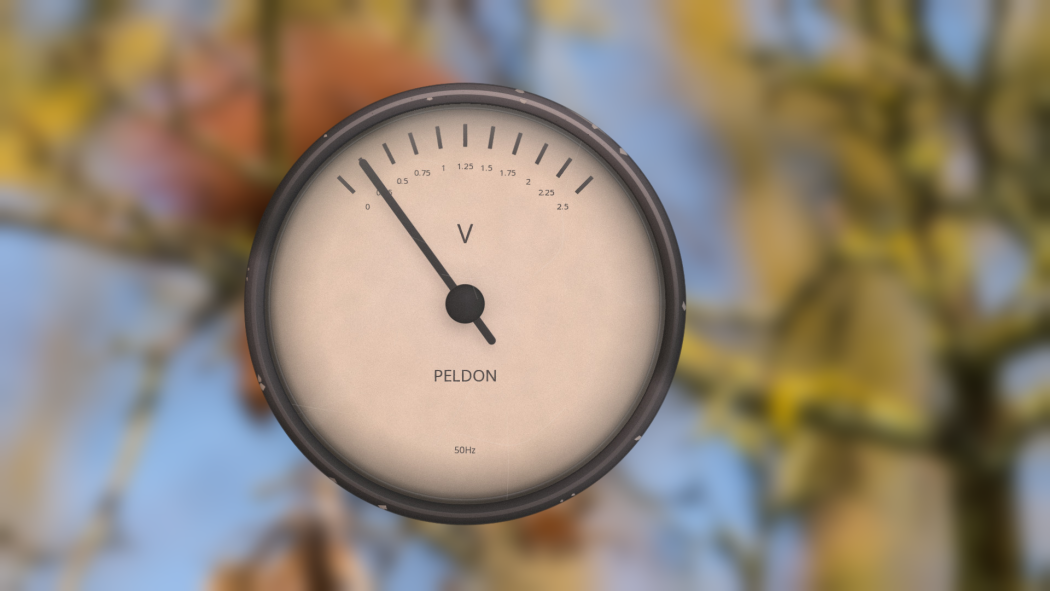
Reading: **0.25** V
